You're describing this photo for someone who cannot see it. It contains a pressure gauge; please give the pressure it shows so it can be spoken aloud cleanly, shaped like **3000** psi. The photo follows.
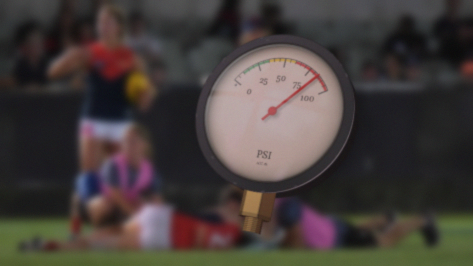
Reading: **85** psi
